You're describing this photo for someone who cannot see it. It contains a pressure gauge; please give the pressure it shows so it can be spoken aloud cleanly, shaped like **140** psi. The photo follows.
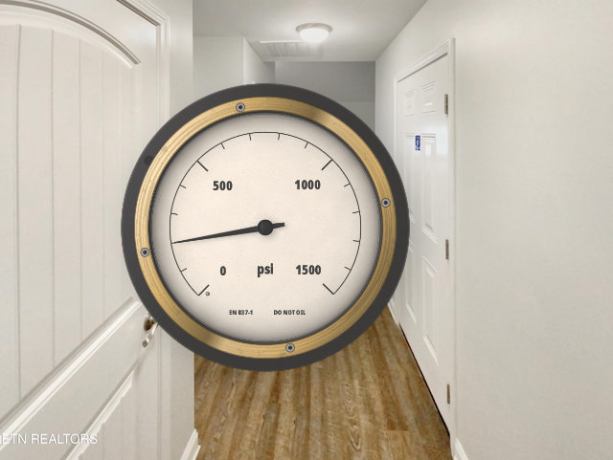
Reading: **200** psi
